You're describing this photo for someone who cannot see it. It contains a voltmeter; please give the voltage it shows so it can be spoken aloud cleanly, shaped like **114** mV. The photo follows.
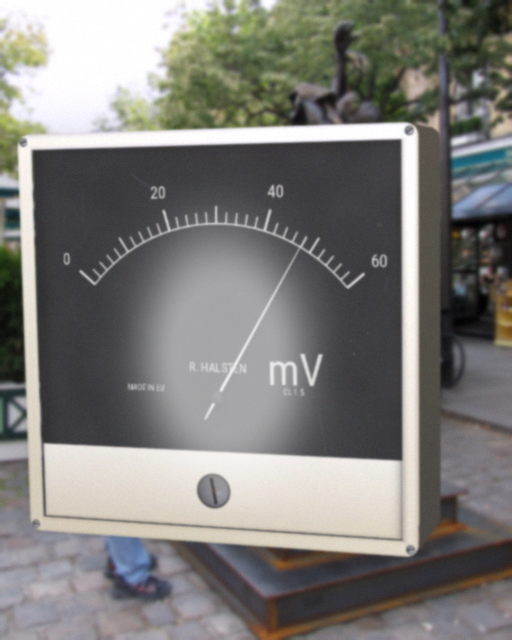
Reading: **48** mV
